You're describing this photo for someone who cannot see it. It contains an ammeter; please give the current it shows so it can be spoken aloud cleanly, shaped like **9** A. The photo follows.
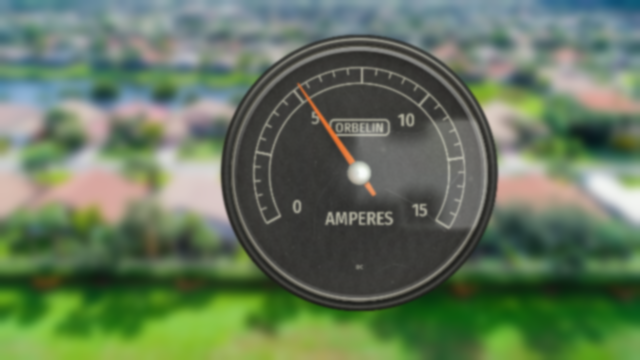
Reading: **5.25** A
